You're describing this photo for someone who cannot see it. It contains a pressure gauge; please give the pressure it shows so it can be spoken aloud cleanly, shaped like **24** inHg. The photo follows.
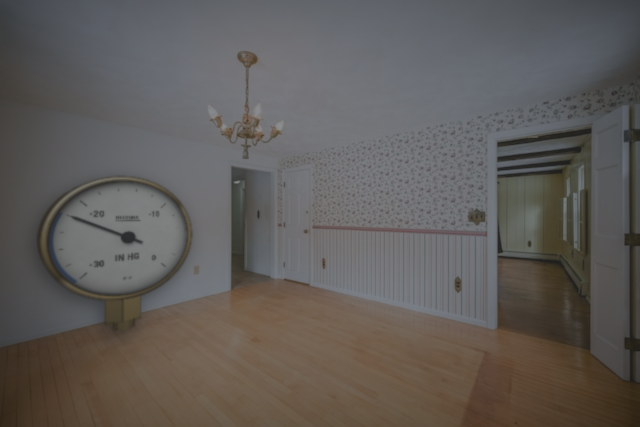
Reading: **-22** inHg
